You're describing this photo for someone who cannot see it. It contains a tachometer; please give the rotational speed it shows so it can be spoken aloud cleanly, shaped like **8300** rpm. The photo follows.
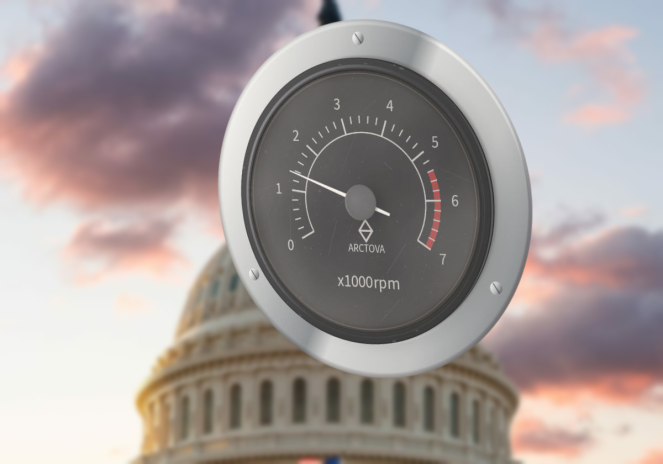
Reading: **1400** rpm
